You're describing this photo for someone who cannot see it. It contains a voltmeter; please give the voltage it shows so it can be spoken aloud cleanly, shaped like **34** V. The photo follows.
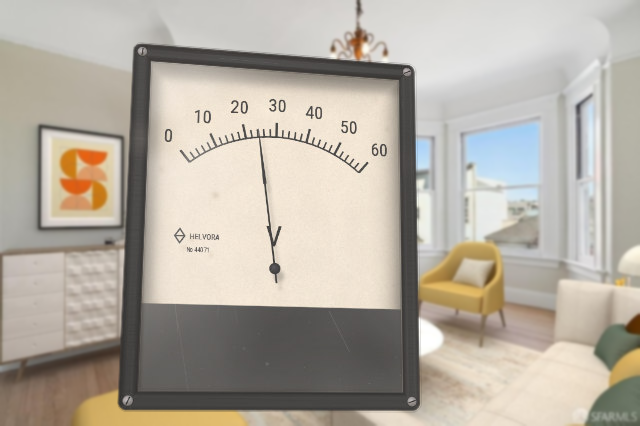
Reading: **24** V
